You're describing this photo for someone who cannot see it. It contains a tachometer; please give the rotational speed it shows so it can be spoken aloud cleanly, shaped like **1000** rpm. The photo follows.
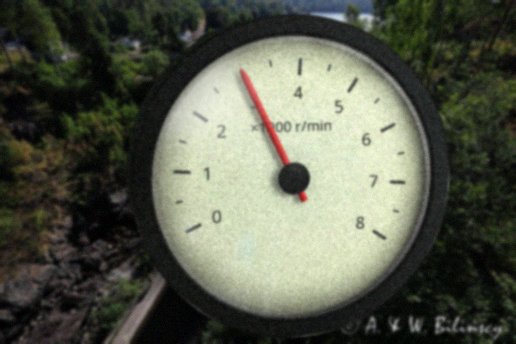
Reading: **3000** rpm
